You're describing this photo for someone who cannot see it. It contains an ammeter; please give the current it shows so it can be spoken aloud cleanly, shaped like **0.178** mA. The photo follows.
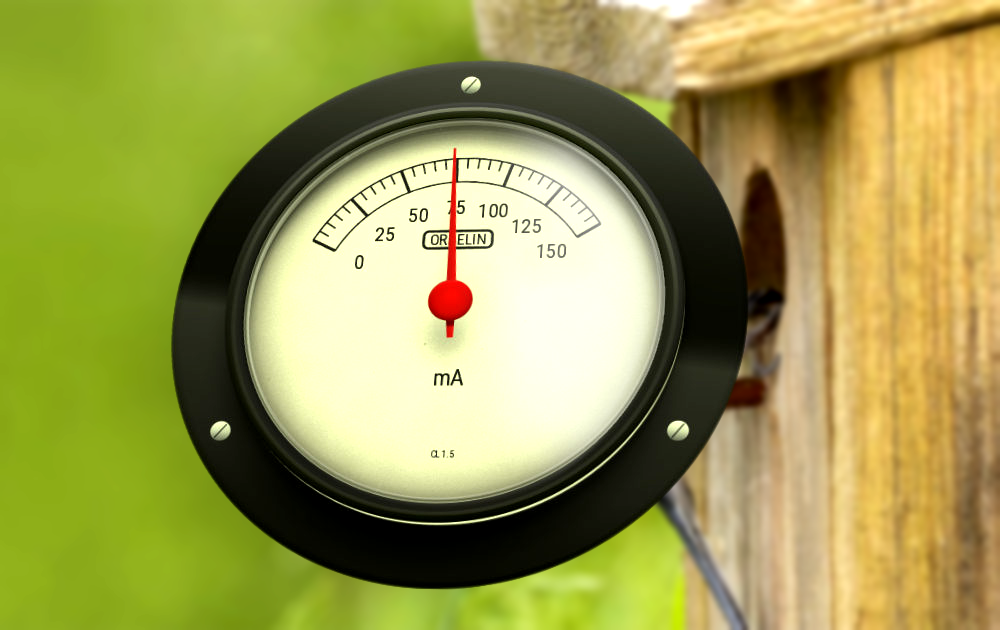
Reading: **75** mA
